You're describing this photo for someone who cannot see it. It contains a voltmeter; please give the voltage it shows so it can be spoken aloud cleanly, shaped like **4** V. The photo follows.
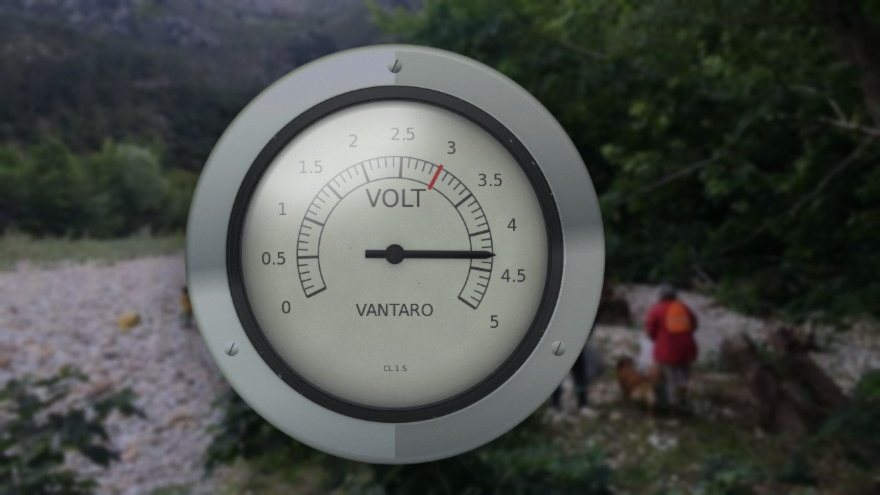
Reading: **4.3** V
